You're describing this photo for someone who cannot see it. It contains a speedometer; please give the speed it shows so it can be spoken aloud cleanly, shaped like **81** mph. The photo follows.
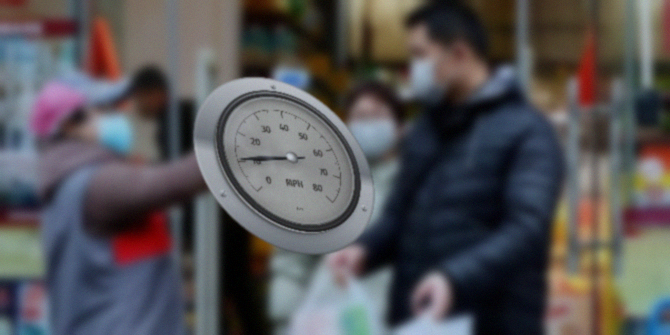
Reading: **10** mph
